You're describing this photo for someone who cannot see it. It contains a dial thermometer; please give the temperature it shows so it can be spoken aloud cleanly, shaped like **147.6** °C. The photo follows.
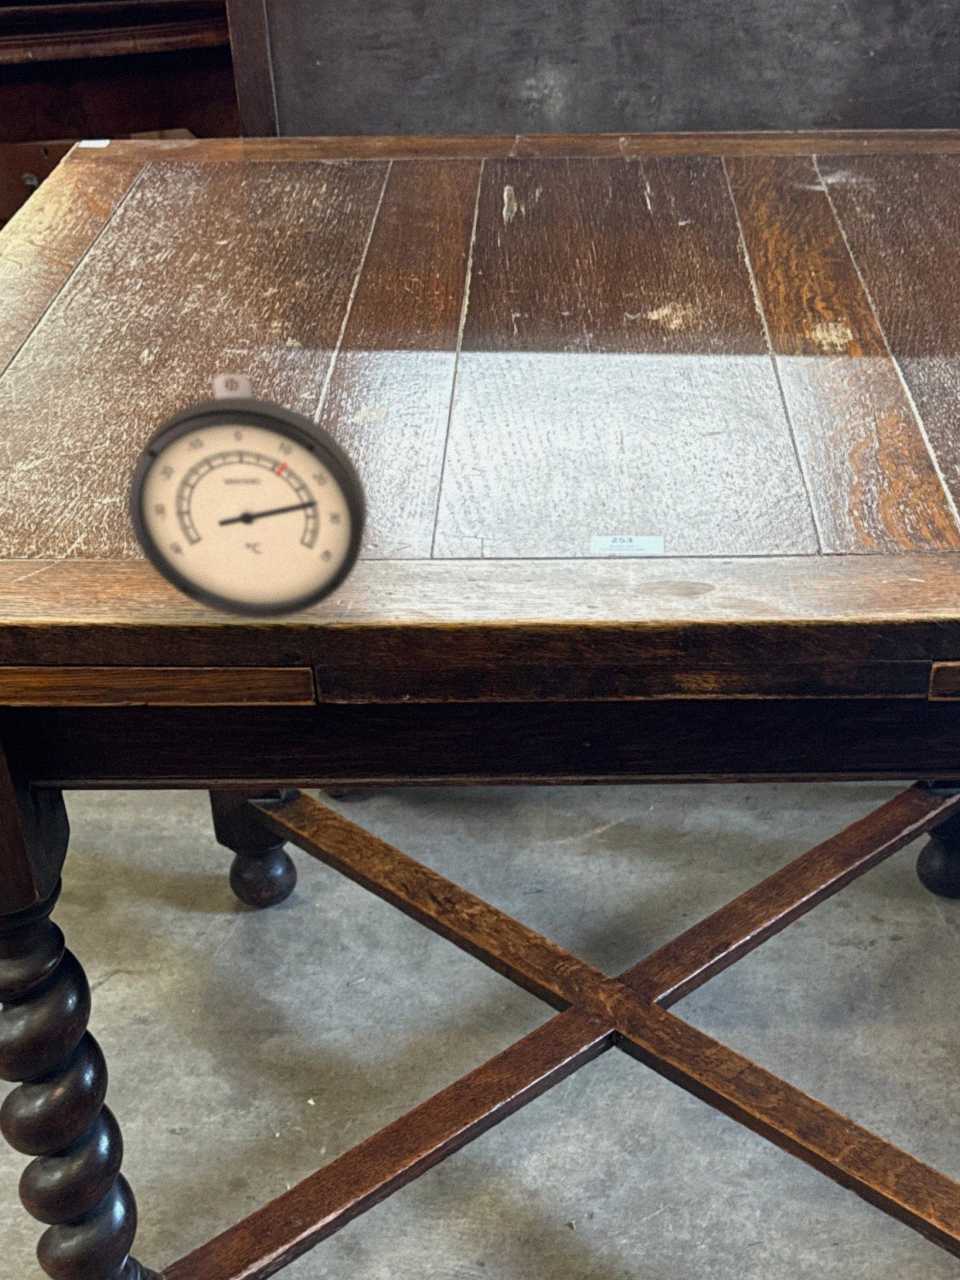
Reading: **25** °C
